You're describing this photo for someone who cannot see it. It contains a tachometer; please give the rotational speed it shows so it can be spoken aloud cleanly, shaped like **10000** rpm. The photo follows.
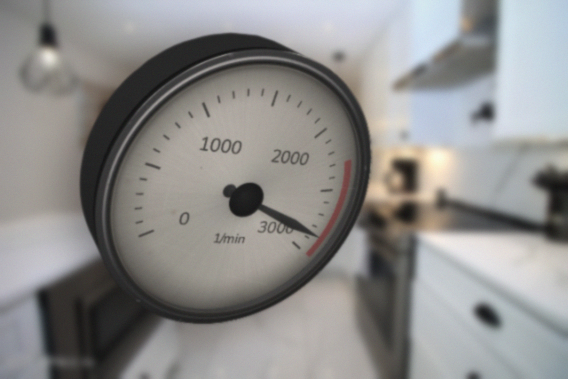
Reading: **2850** rpm
